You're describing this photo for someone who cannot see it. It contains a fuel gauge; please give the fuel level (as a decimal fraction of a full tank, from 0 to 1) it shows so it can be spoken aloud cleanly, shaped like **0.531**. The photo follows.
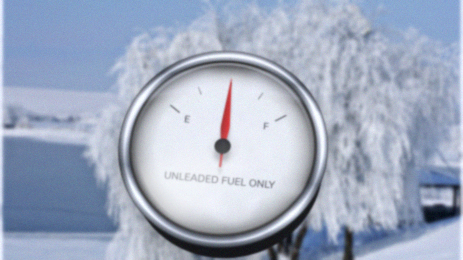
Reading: **0.5**
